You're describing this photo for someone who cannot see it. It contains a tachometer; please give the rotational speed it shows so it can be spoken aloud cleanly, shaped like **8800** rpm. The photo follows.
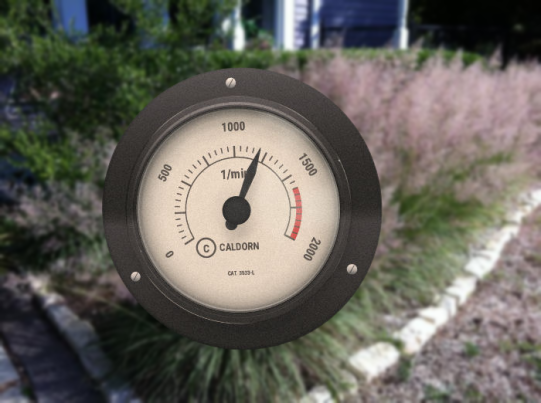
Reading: **1200** rpm
